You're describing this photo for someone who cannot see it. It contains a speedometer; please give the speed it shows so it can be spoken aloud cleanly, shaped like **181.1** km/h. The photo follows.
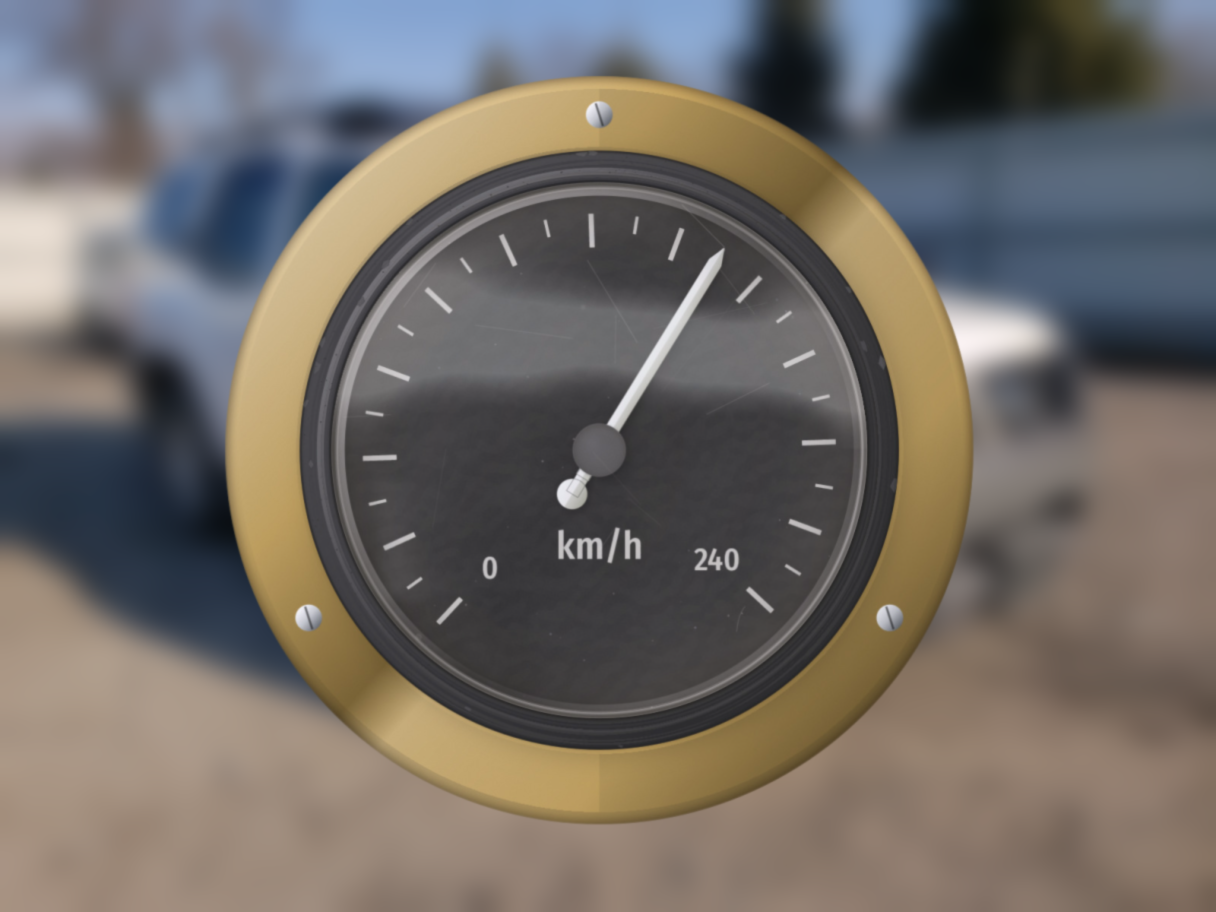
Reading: **150** km/h
